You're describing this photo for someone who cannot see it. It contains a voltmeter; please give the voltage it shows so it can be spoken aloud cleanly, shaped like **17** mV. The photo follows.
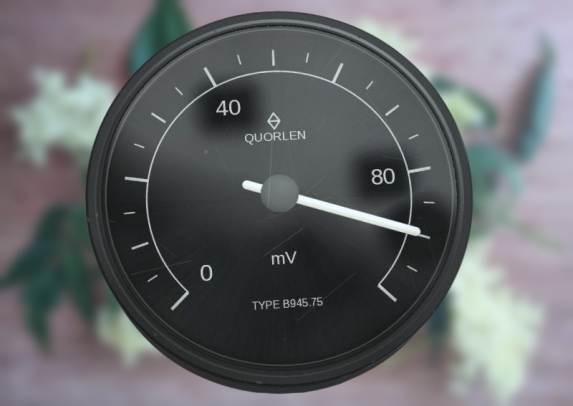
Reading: **90** mV
